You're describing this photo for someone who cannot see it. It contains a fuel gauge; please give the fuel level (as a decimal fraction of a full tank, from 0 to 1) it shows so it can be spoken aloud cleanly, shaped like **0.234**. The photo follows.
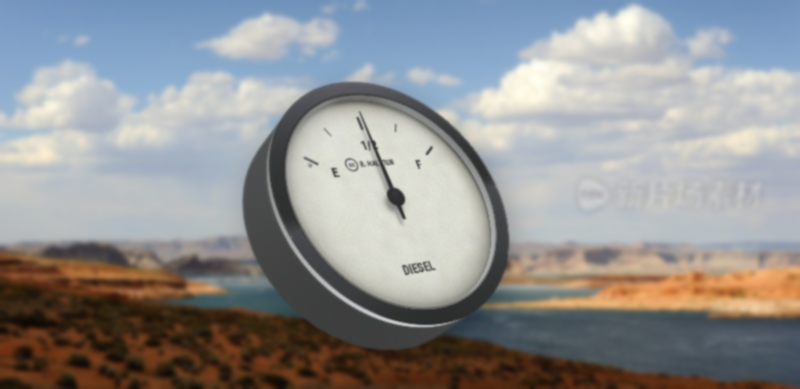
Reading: **0.5**
